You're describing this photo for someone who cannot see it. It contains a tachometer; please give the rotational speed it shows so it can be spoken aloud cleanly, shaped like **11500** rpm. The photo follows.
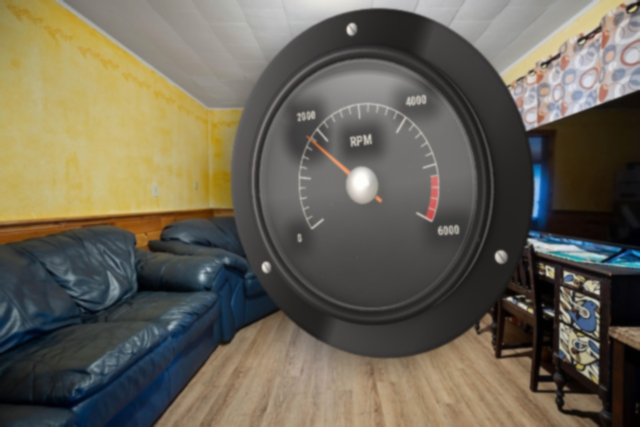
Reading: **1800** rpm
